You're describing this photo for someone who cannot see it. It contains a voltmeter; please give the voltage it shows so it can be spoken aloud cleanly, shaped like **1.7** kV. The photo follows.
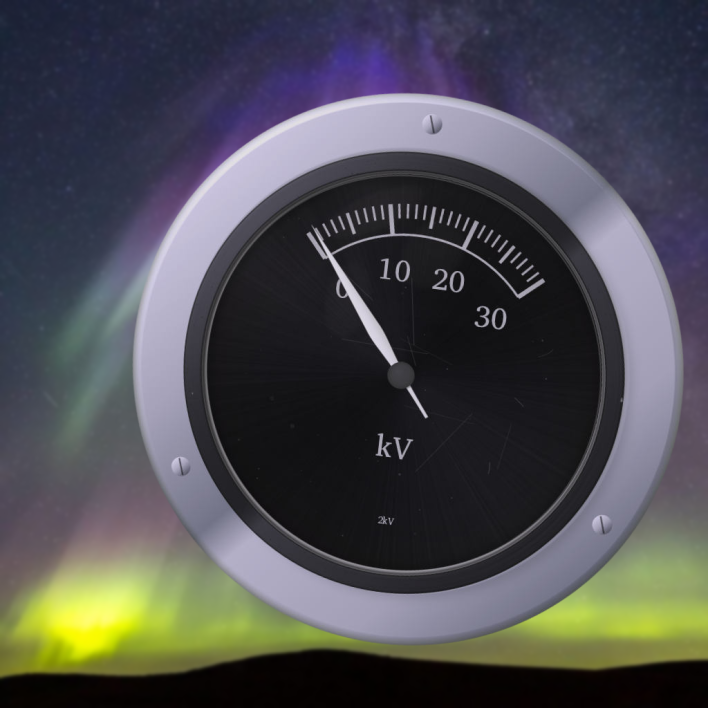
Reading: **1** kV
